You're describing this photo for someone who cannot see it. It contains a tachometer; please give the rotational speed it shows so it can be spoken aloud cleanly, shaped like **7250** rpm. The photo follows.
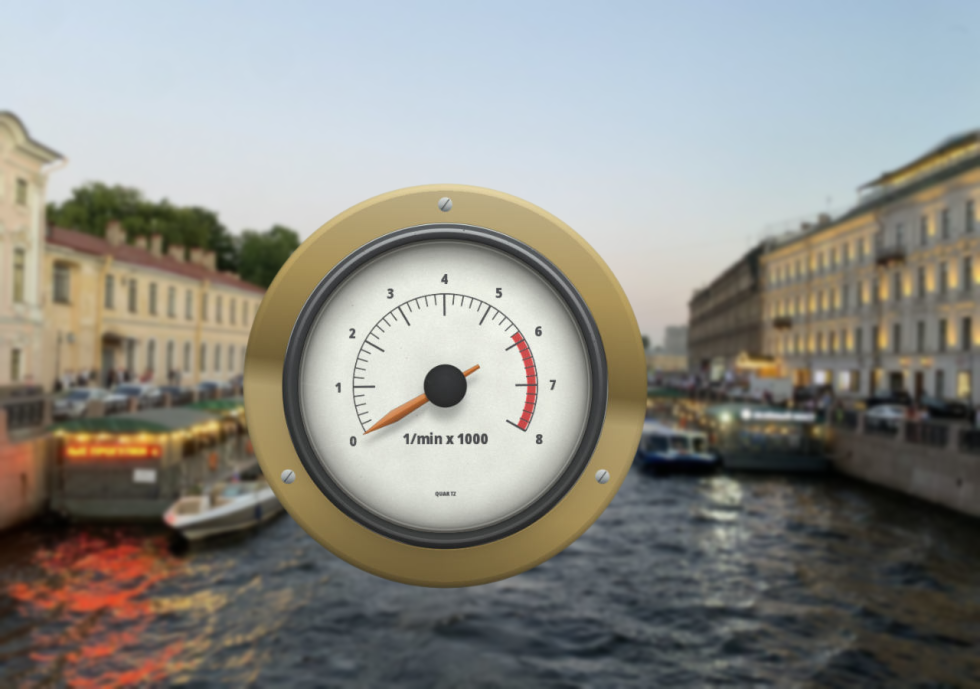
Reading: **0** rpm
